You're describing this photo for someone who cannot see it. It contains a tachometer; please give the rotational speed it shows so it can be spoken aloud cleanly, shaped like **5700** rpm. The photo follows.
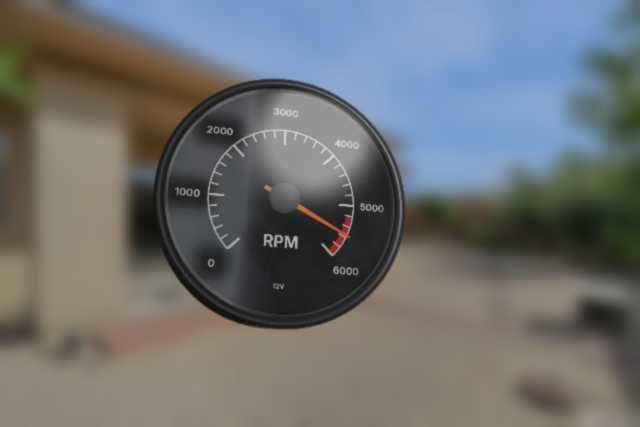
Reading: **5600** rpm
